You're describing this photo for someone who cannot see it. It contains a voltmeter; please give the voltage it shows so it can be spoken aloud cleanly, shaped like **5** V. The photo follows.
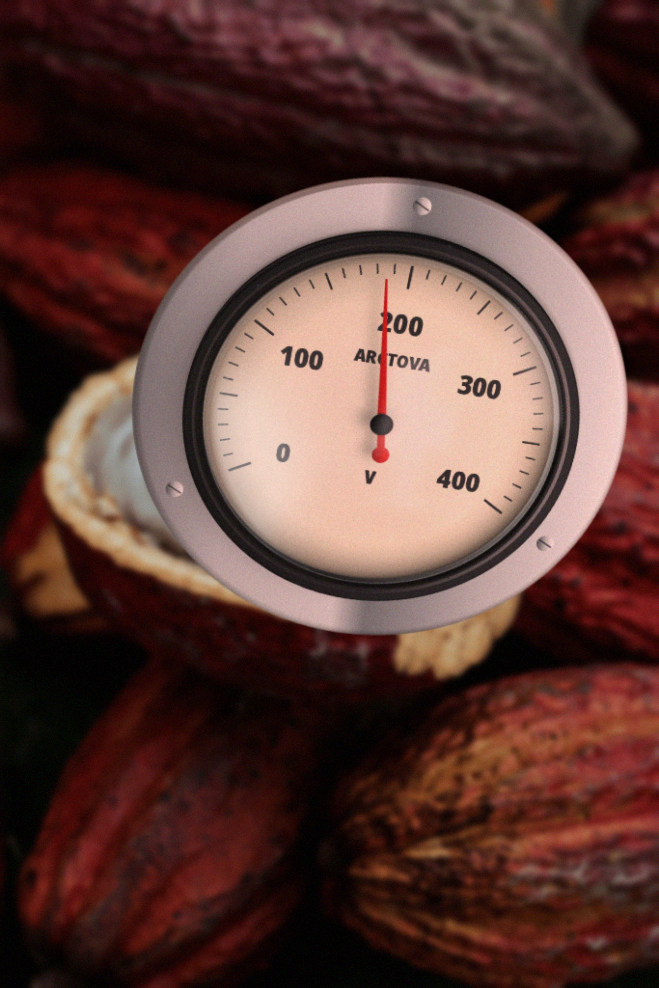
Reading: **185** V
